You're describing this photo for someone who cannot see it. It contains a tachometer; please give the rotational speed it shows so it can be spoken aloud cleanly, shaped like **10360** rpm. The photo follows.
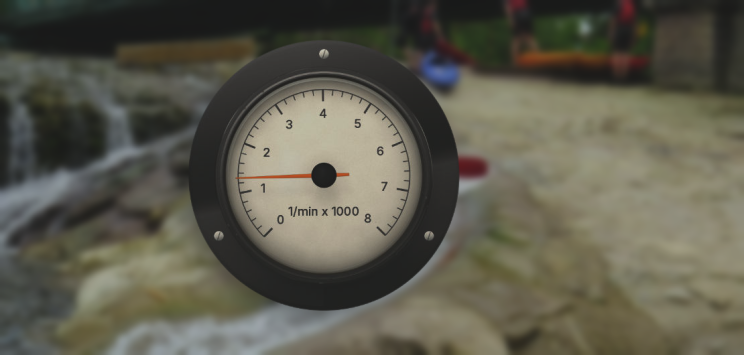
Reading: **1300** rpm
